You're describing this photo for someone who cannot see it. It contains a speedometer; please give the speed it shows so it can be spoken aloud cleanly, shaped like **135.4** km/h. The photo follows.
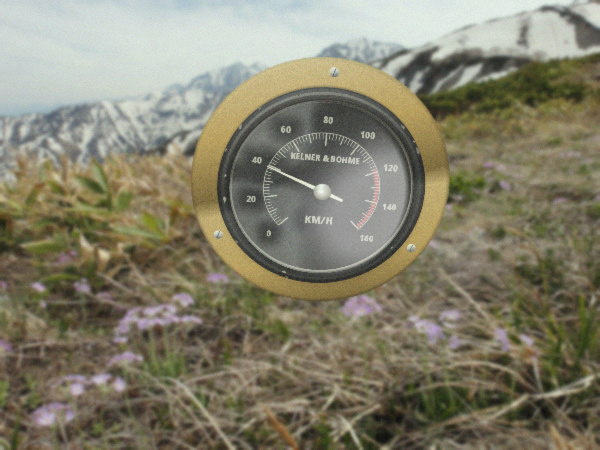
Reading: **40** km/h
